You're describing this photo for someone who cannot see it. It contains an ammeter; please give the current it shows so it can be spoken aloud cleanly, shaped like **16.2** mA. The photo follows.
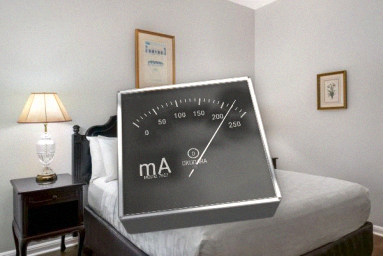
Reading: **220** mA
